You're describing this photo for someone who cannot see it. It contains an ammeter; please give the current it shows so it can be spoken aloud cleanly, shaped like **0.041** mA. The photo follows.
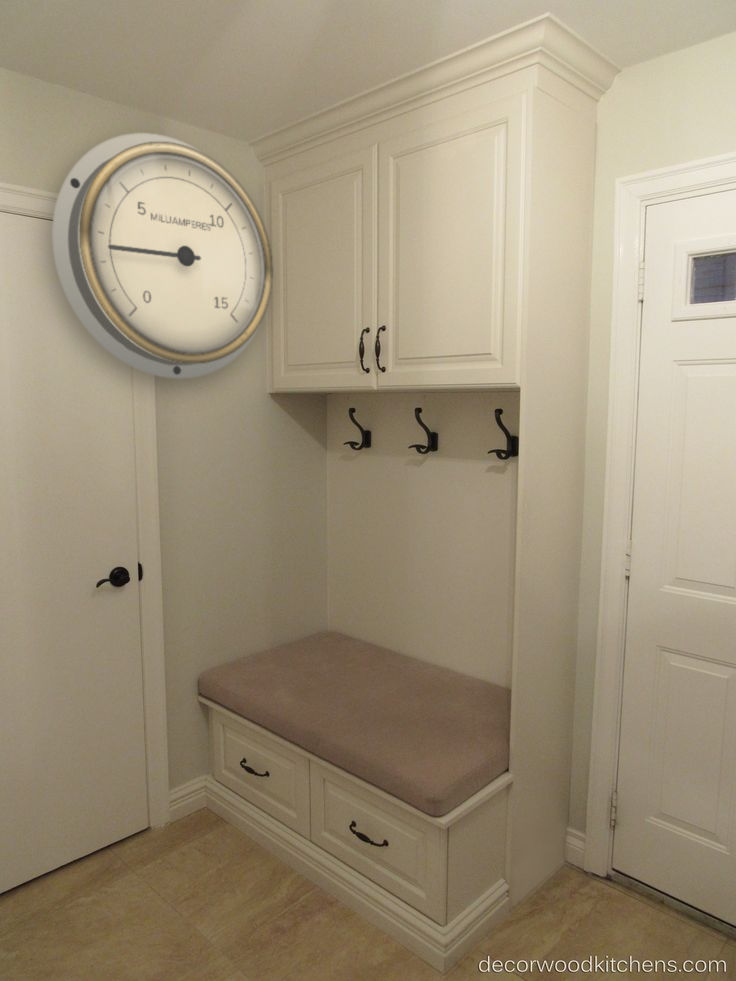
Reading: **2.5** mA
